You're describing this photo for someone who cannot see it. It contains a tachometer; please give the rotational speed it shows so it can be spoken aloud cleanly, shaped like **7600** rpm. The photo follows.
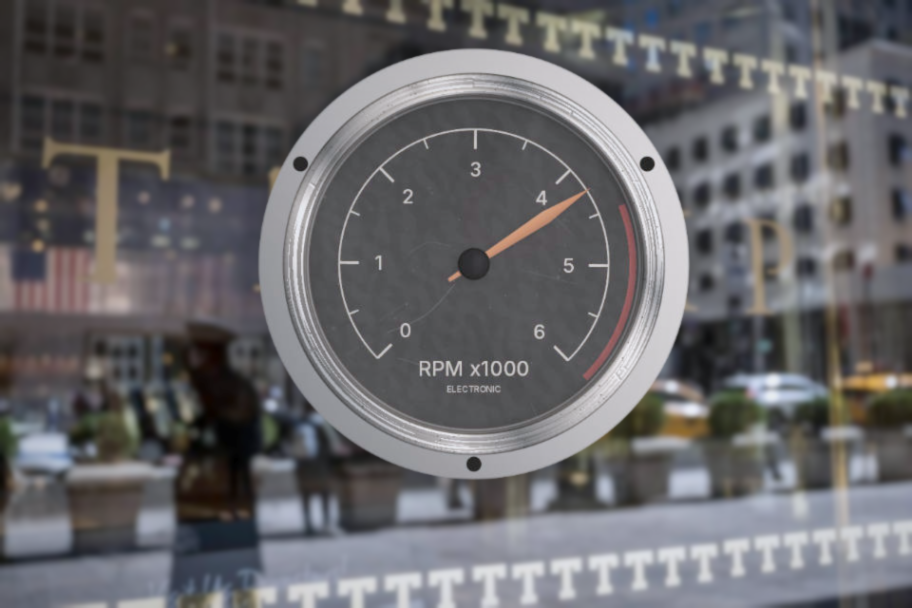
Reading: **4250** rpm
